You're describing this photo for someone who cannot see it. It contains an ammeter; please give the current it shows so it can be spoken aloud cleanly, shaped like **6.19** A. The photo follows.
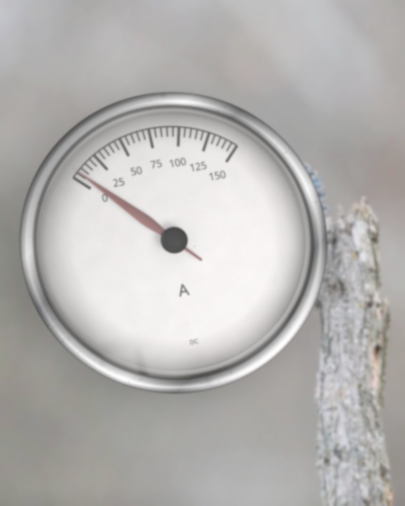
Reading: **5** A
